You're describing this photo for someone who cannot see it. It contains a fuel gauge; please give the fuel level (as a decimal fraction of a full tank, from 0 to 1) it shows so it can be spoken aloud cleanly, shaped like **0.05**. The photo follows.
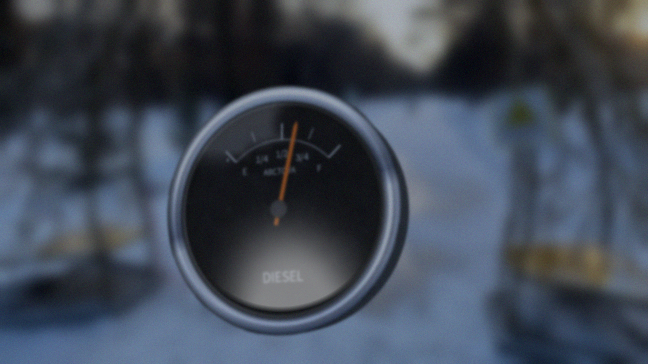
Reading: **0.625**
